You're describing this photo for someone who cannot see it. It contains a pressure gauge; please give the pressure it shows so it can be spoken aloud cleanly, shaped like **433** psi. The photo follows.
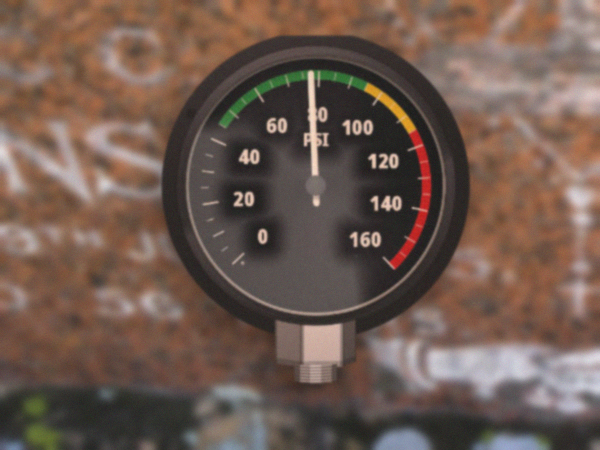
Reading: **77.5** psi
